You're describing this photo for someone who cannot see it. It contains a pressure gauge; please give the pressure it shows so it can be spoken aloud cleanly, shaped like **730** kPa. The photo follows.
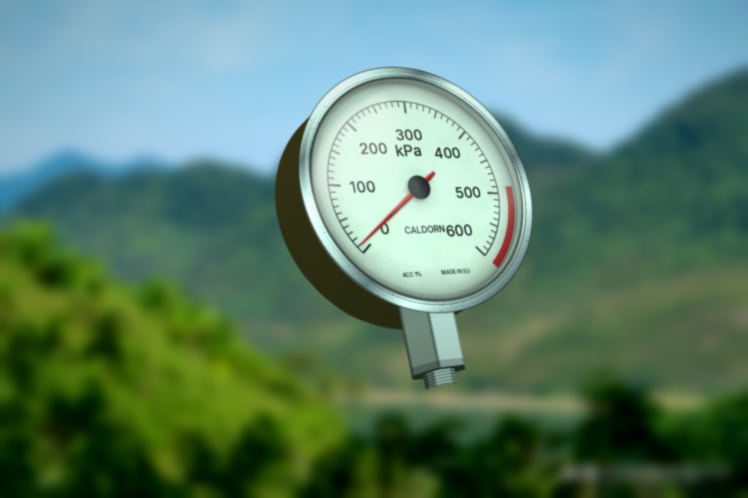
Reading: **10** kPa
